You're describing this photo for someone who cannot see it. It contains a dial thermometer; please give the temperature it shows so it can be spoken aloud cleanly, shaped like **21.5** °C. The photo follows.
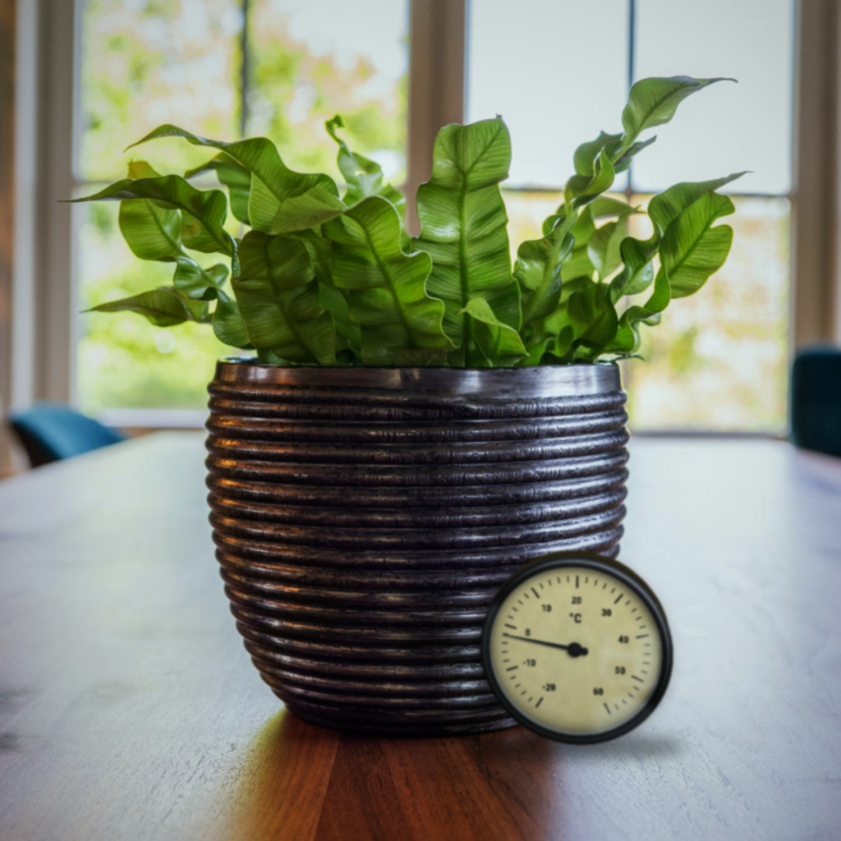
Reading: **-2** °C
